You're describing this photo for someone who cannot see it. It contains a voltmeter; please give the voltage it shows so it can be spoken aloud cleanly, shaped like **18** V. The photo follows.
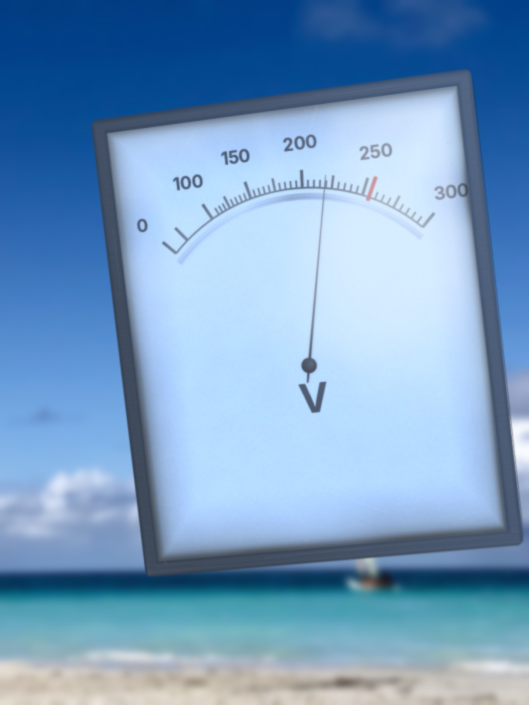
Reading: **220** V
